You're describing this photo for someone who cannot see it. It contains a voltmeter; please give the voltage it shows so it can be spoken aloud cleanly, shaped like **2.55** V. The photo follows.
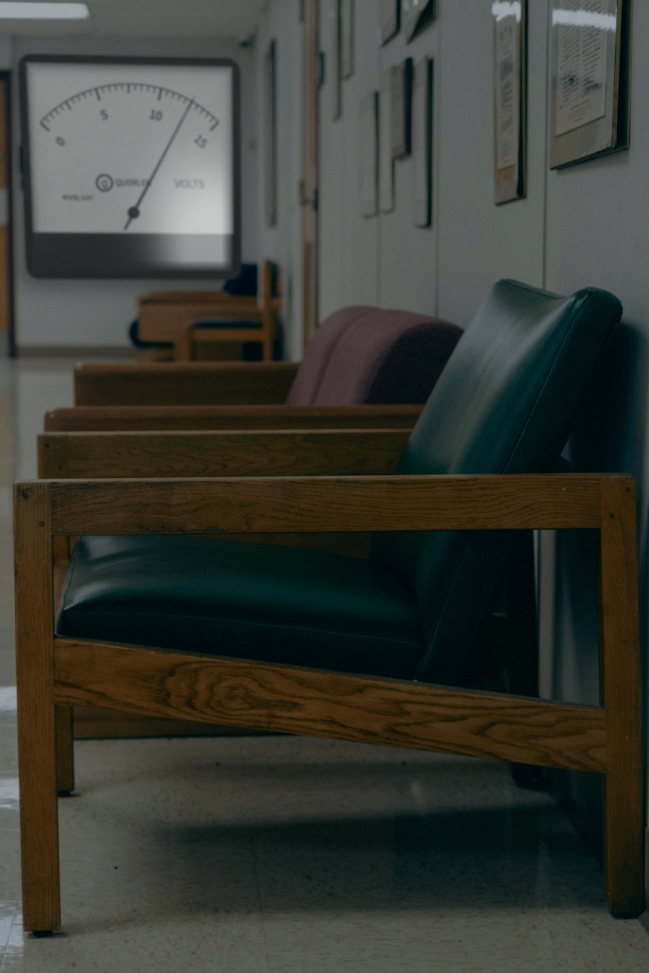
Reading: **12.5** V
